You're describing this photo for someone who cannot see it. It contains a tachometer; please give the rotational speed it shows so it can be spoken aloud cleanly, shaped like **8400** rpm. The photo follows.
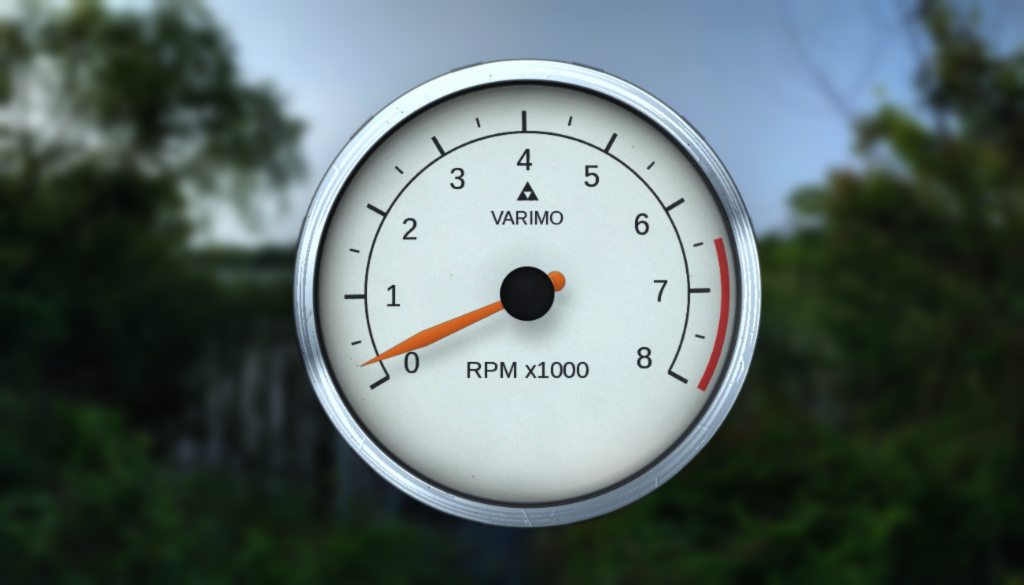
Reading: **250** rpm
